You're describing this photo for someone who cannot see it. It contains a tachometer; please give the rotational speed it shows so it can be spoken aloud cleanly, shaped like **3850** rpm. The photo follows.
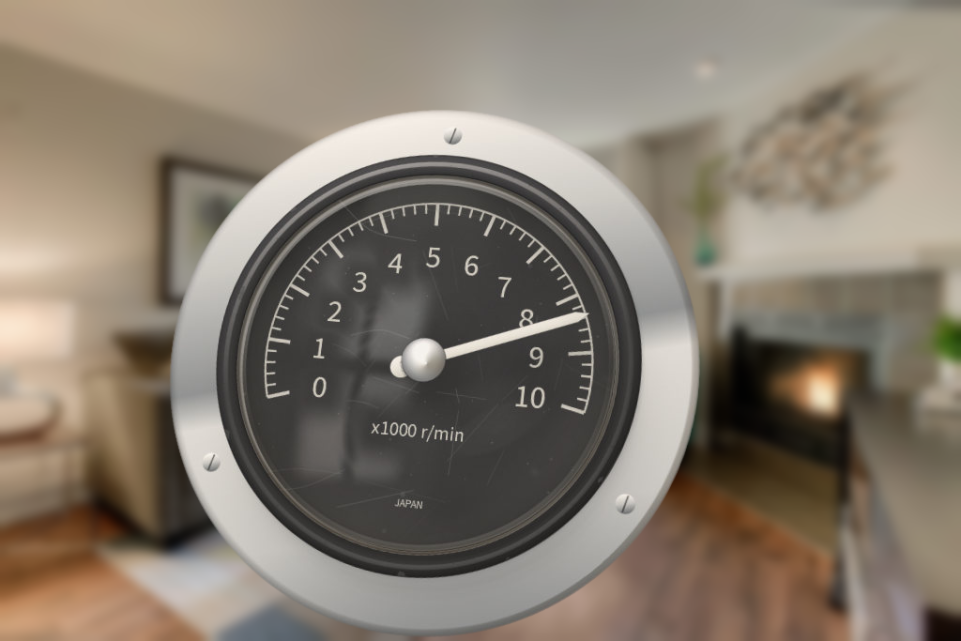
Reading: **8400** rpm
